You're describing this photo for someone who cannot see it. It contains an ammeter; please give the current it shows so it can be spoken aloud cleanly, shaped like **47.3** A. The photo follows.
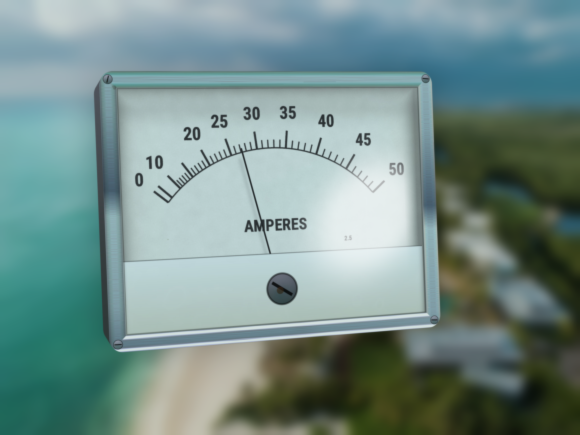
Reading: **27** A
